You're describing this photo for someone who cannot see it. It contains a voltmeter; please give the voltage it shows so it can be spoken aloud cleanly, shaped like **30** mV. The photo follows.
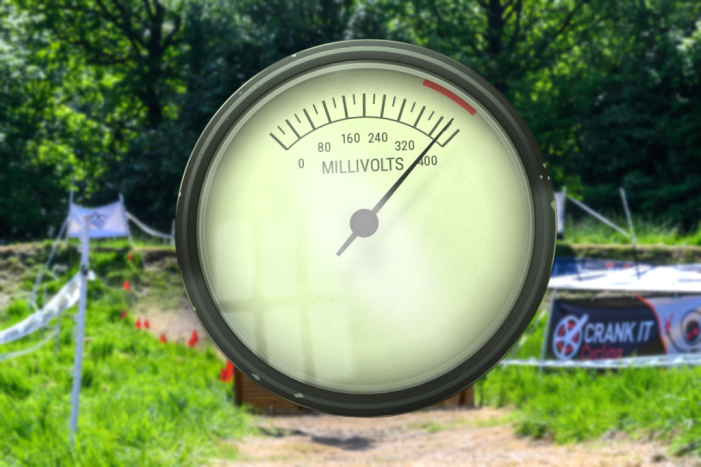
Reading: **380** mV
